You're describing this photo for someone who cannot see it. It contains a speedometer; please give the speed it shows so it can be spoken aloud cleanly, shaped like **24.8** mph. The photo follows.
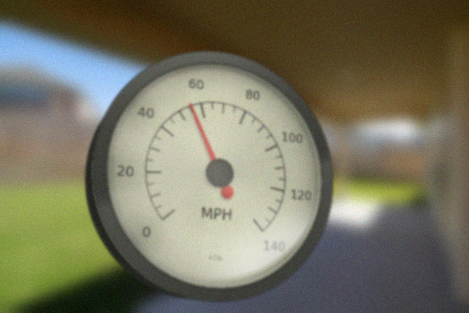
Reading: **55** mph
